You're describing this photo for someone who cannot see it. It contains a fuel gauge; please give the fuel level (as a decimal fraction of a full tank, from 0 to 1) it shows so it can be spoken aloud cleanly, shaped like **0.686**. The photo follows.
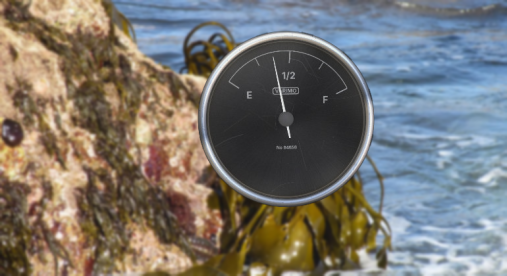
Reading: **0.375**
